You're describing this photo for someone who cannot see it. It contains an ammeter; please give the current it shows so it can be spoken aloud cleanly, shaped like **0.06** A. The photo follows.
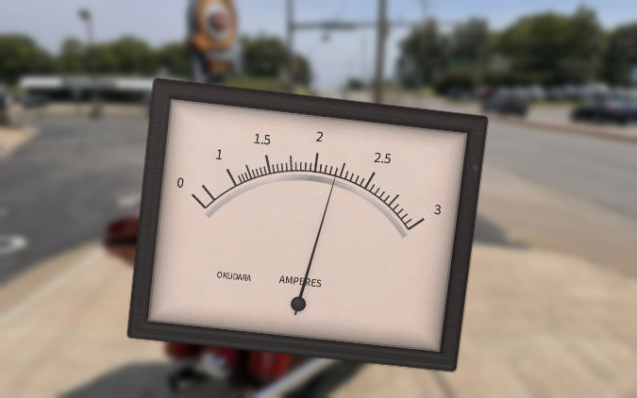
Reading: **2.2** A
